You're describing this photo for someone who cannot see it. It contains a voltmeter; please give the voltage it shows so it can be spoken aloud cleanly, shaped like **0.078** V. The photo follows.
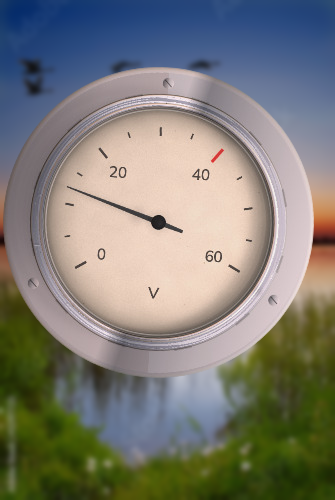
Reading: **12.5** V
